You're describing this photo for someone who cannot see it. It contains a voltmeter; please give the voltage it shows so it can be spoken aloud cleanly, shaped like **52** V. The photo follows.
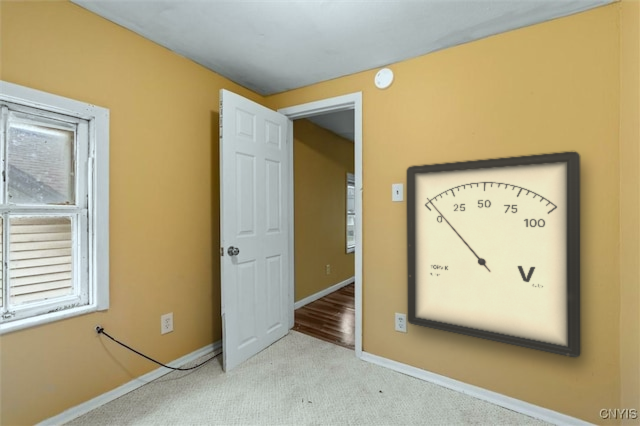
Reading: **5** V
